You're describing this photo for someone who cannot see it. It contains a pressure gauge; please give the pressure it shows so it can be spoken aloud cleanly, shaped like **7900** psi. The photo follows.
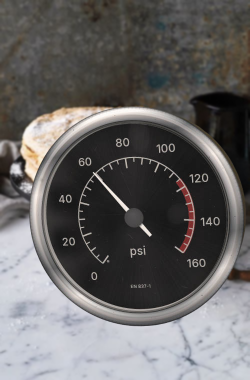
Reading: **60** psi
